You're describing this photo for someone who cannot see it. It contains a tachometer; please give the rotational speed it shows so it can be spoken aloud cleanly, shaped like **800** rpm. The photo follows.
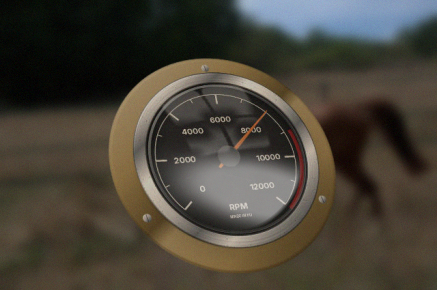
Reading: **8000** rpm
